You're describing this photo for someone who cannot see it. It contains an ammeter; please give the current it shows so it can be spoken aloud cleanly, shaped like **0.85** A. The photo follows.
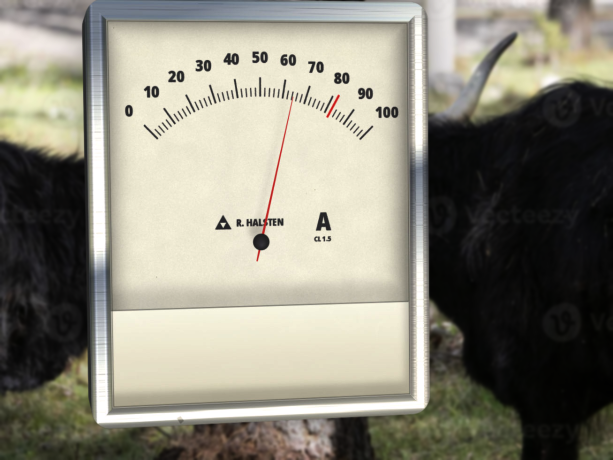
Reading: **64** A
